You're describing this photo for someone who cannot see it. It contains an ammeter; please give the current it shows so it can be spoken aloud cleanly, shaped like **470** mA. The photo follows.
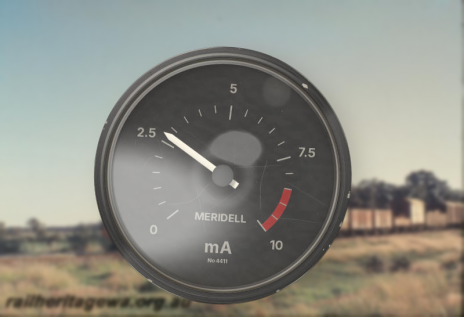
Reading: **2.75** mA
